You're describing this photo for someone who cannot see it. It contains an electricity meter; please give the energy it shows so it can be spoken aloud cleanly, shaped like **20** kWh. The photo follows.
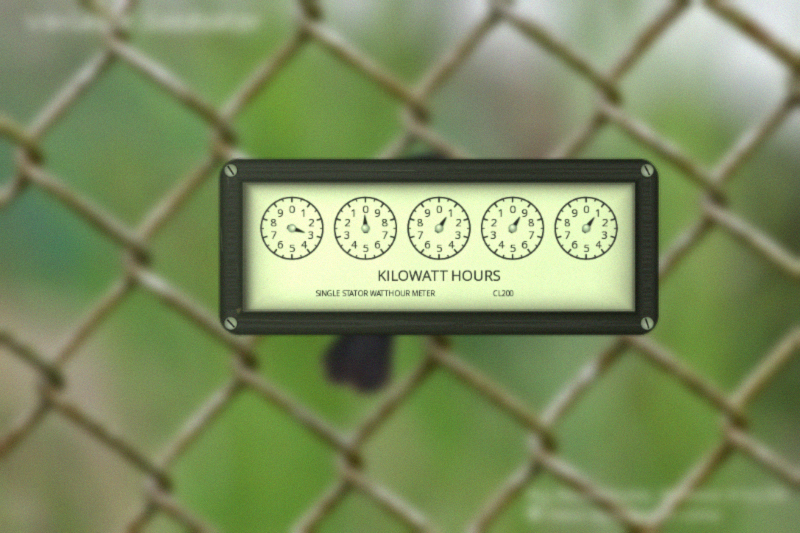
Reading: **30091** kWh
